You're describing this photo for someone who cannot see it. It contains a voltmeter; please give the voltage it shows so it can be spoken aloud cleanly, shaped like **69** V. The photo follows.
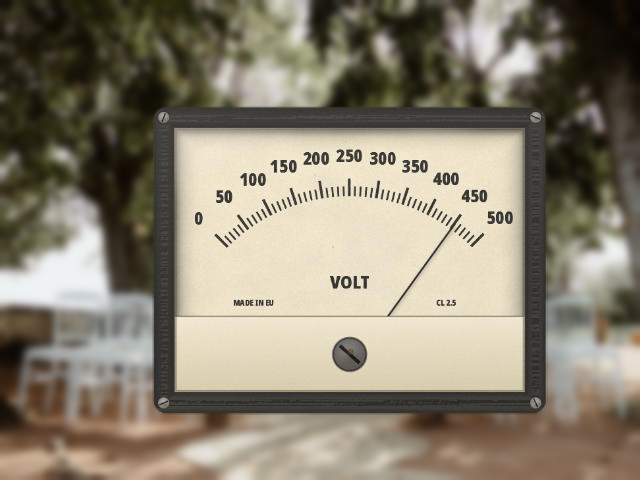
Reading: **450** V
